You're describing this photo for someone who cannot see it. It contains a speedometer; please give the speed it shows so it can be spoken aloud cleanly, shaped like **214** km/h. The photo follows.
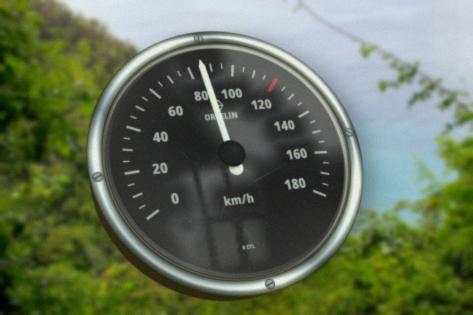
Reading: **85** km/h
